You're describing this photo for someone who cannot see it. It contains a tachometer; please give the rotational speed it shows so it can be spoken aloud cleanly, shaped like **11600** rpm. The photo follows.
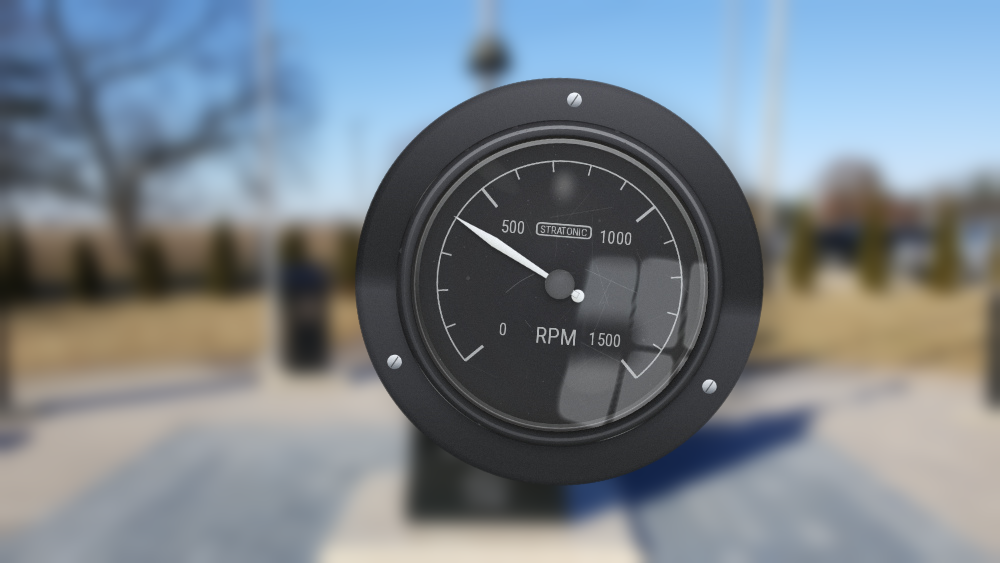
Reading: **400** rpm
